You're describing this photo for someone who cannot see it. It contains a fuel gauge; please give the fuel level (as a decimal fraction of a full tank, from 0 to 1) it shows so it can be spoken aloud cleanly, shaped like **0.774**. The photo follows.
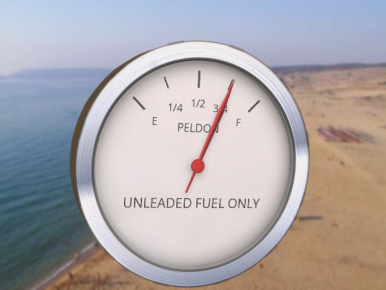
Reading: **0.75**
